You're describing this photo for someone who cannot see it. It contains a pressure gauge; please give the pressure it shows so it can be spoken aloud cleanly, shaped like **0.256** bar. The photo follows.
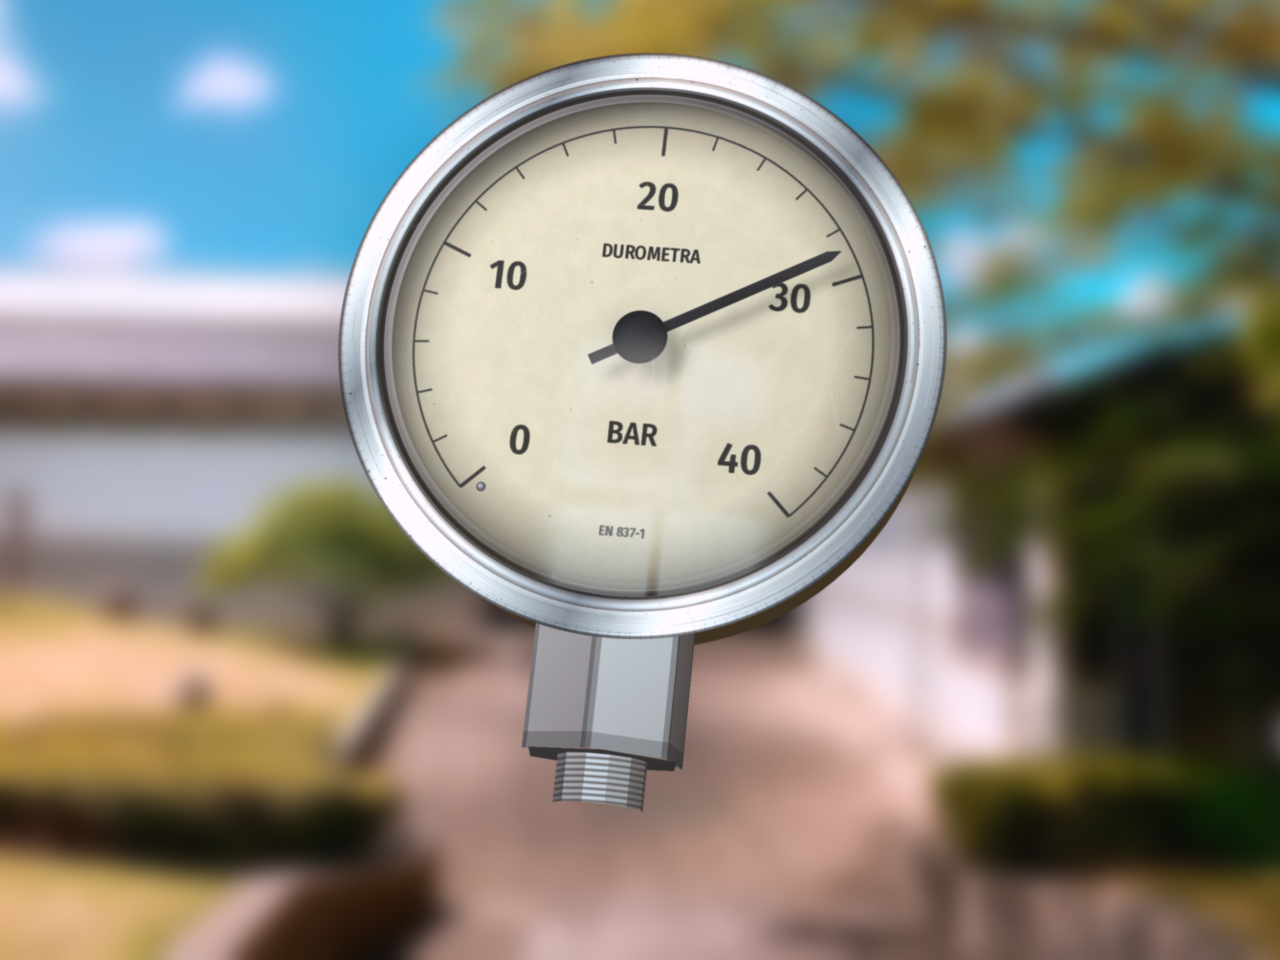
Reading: **29** bar
